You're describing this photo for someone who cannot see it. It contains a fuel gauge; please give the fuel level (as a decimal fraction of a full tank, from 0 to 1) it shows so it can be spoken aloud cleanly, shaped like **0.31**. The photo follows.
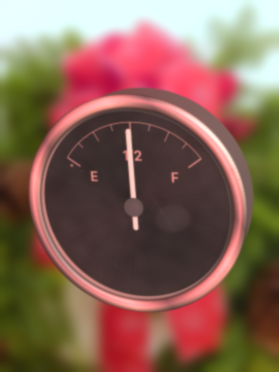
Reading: **0.5**
